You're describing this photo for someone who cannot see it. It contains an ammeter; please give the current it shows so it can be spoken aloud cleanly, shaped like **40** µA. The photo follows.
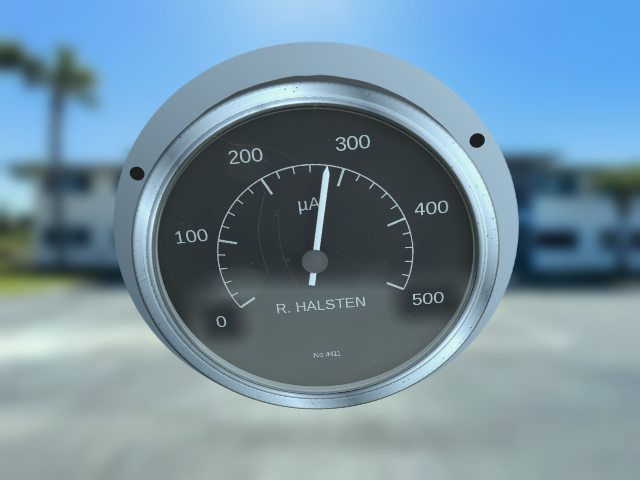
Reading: **280** µA
